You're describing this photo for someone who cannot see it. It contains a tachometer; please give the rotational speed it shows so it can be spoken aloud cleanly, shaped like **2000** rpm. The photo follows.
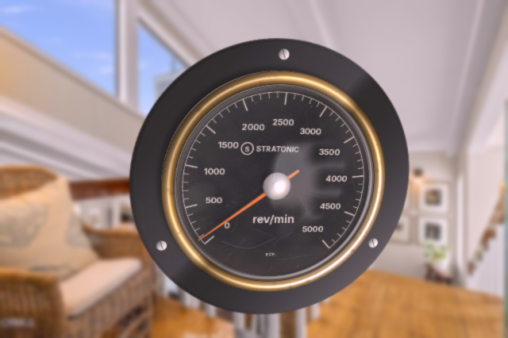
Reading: **100** rpm
